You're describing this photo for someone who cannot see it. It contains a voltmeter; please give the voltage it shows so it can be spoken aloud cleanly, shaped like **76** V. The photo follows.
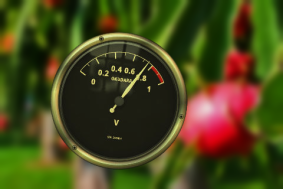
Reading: **0.75** V
